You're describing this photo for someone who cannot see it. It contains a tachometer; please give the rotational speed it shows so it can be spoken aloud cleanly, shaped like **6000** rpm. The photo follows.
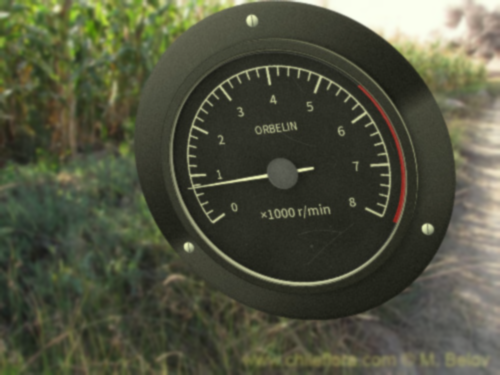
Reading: **800** rpm
